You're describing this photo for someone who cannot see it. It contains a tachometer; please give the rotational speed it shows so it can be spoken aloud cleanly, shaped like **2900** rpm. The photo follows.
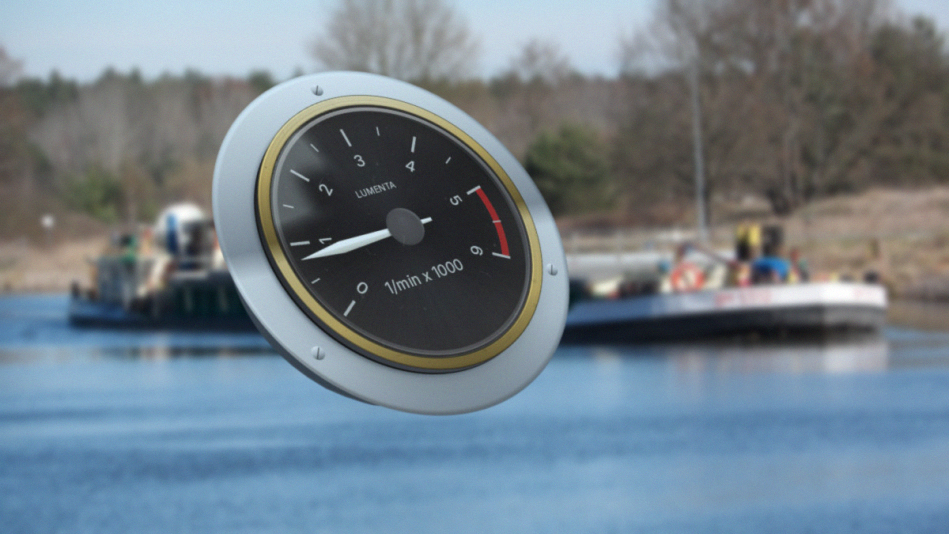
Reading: **750** rpm
